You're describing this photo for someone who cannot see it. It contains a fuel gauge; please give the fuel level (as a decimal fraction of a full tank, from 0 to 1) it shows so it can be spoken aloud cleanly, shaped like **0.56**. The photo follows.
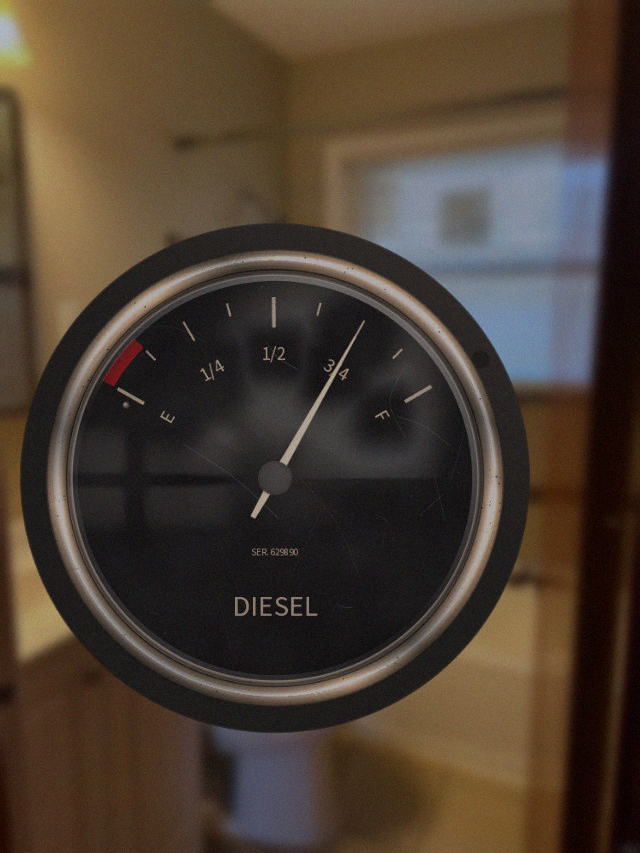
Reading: **0.75**
